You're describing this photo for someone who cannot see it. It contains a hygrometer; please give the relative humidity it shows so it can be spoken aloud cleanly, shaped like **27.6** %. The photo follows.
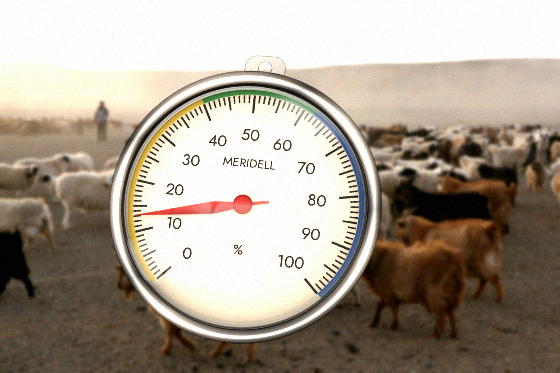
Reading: **13** %
